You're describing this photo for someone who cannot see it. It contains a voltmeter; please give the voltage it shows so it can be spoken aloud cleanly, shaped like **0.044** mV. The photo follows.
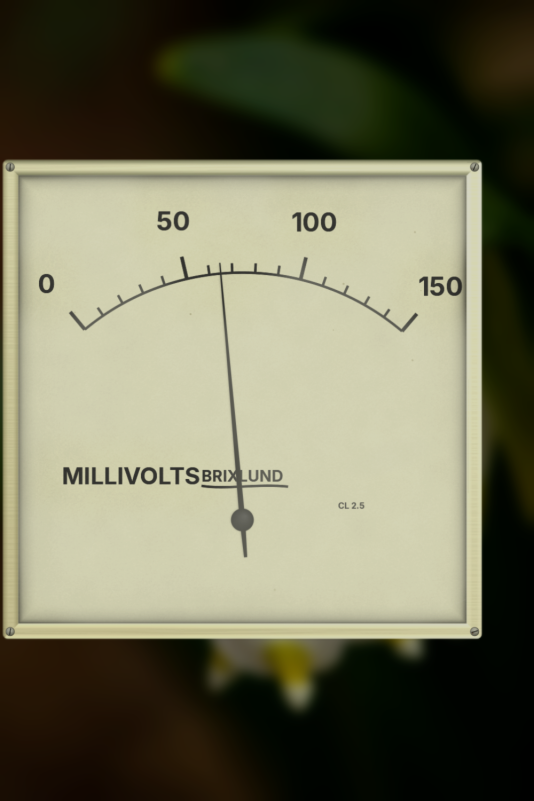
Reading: **65** mV
